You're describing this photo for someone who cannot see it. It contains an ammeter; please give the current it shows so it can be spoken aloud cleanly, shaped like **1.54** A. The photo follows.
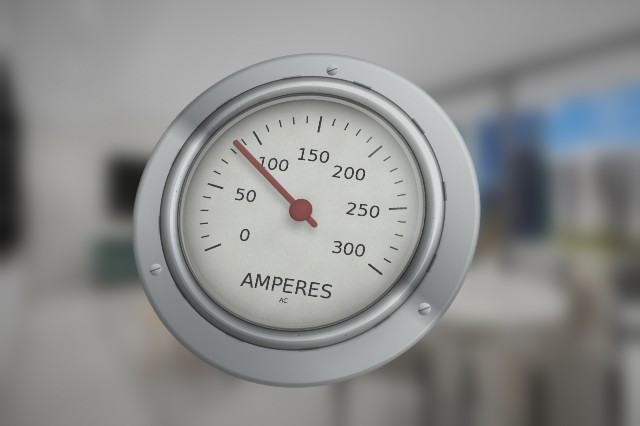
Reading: **85** A
